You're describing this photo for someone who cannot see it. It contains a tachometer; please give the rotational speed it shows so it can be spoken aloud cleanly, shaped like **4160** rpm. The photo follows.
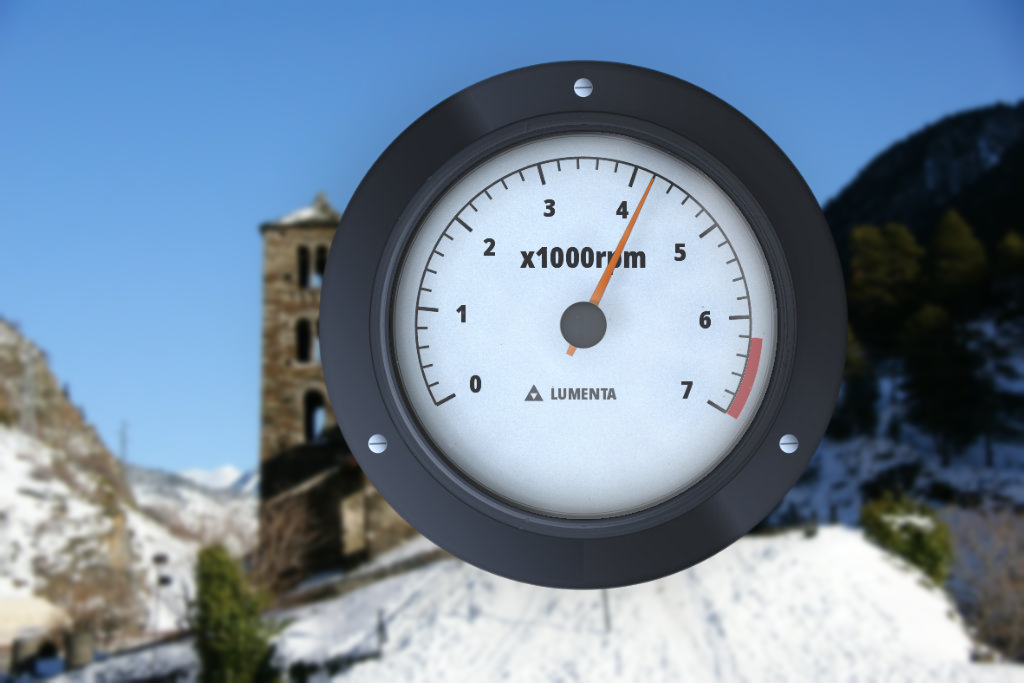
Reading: **4200** rpm
